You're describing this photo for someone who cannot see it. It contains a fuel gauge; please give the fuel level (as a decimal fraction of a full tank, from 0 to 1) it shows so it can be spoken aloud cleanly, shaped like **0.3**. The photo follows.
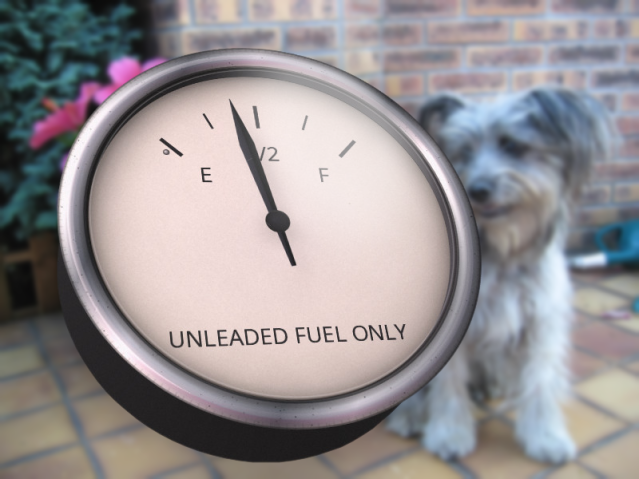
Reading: **0.375**
